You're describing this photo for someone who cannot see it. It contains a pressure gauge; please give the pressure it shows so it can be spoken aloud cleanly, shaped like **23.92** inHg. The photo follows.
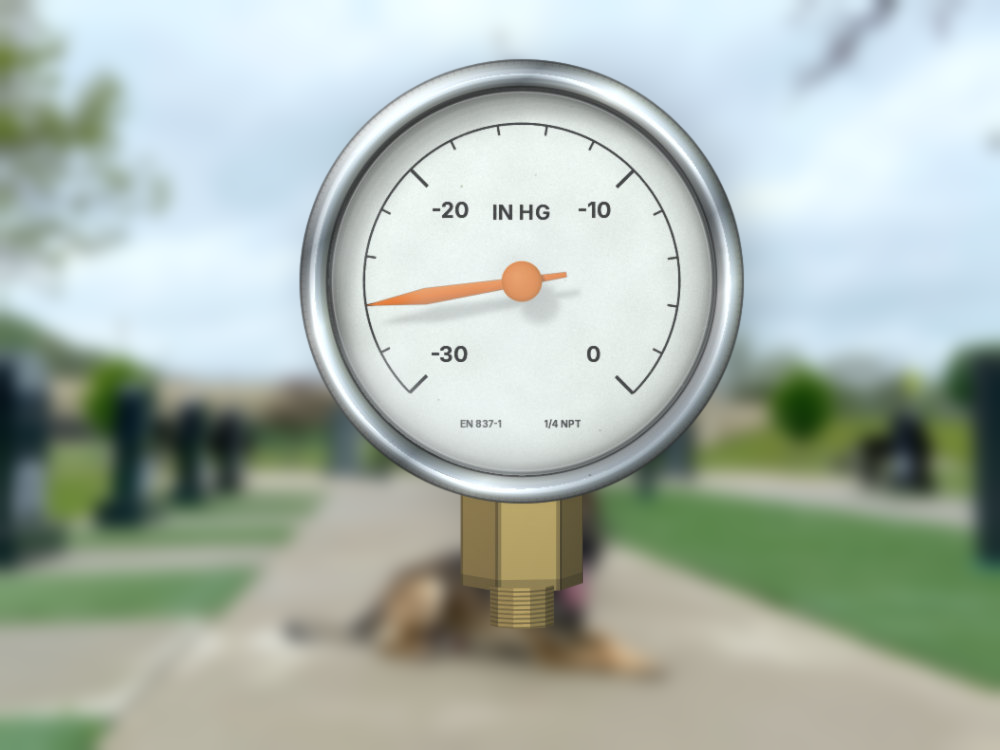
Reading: **-26** inHg
